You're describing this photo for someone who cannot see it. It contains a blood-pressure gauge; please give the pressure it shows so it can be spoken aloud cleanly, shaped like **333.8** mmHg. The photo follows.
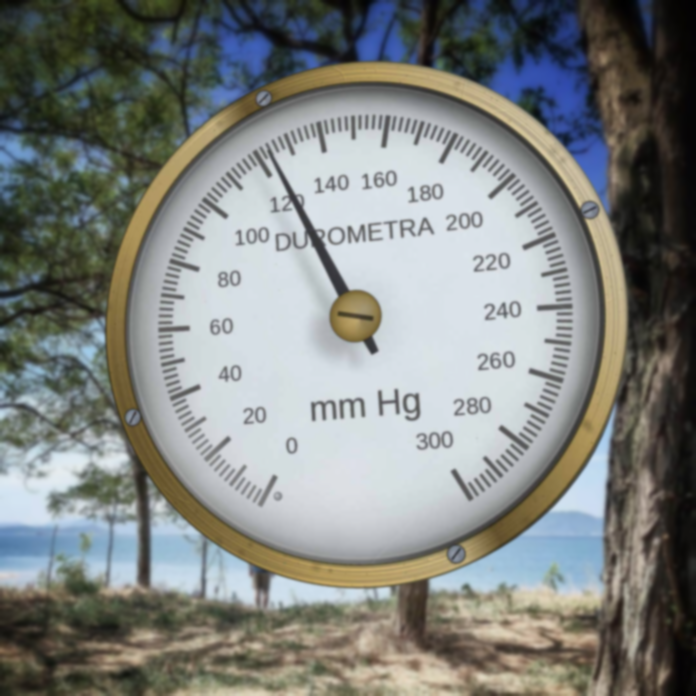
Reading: **124** mmHg
